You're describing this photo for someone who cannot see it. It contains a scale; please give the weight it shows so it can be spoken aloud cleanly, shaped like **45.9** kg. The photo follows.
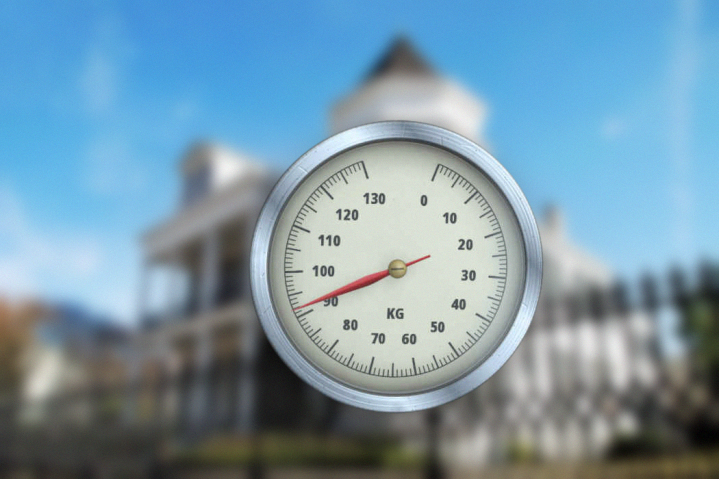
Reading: **92** kg
